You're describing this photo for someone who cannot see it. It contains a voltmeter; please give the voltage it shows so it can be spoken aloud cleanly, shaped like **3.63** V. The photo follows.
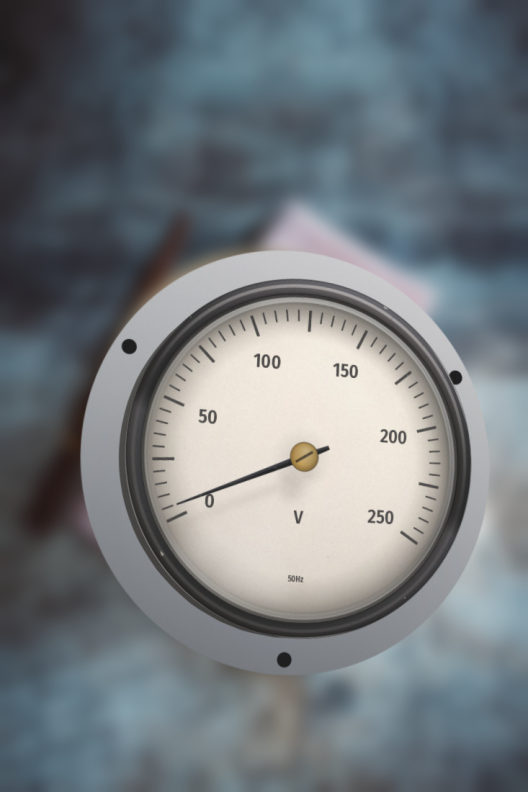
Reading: **5** V
